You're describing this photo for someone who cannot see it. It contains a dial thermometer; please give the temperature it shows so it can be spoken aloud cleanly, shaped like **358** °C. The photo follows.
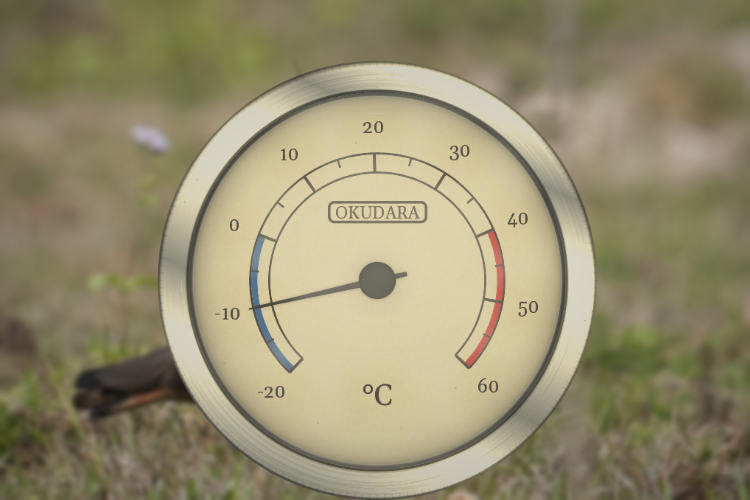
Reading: **-10** °C
